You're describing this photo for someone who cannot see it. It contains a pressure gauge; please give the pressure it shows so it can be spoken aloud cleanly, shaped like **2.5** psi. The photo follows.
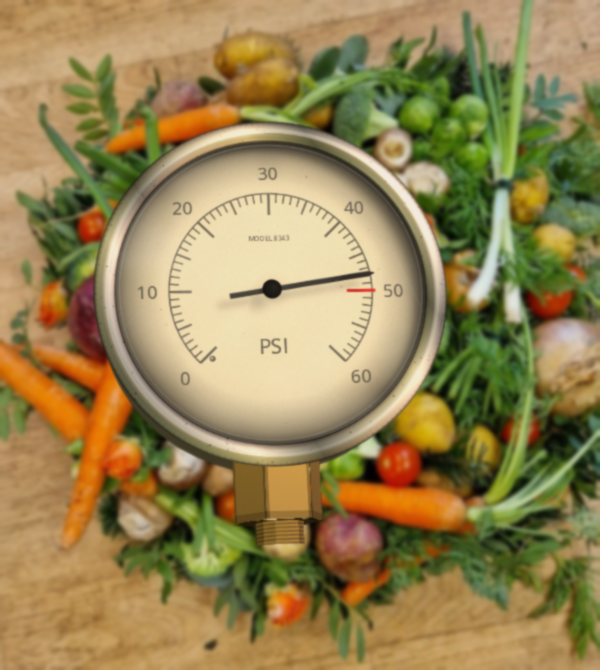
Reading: **48** psi
